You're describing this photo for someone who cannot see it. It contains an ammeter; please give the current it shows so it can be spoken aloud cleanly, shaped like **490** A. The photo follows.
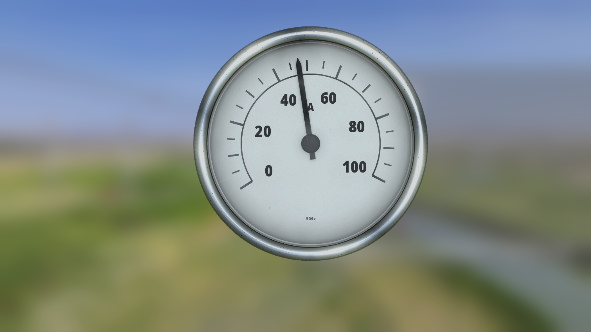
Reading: **47.5** A
